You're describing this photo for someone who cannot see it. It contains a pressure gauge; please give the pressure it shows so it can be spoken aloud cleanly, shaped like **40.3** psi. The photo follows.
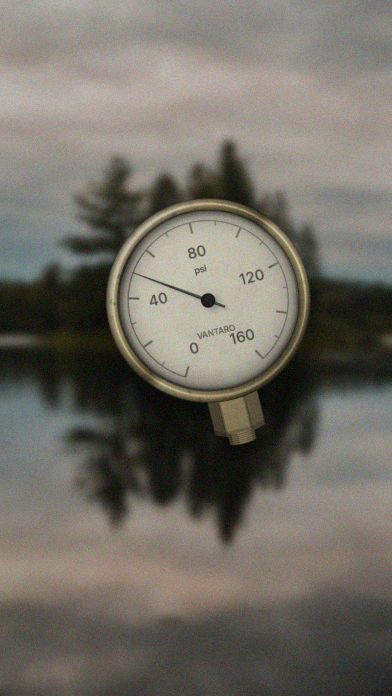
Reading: **50** psi
